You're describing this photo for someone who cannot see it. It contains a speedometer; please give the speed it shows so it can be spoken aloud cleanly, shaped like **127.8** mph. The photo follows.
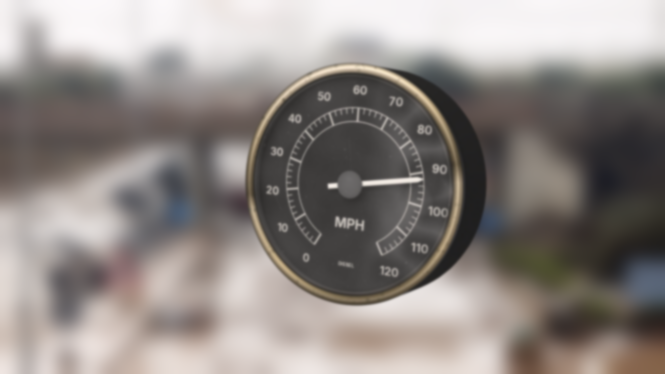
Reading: **92** mph
